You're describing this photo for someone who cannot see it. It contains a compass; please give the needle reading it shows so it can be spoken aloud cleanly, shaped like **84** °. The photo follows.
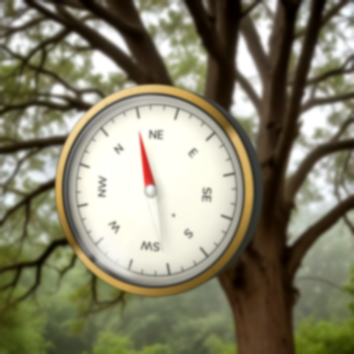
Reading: **30** °
